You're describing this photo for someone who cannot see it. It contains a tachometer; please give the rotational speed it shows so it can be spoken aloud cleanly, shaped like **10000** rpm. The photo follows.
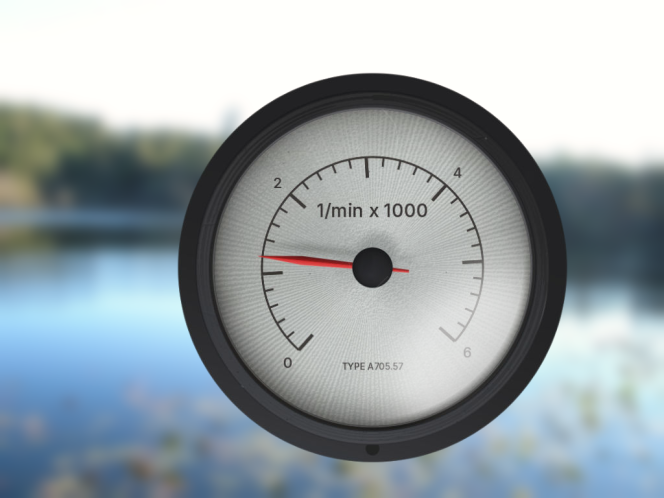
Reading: **1200** rpm
